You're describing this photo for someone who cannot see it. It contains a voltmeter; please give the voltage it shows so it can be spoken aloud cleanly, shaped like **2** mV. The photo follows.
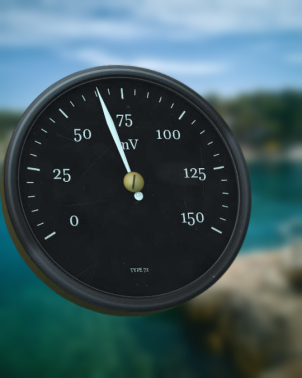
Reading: **65** mV
